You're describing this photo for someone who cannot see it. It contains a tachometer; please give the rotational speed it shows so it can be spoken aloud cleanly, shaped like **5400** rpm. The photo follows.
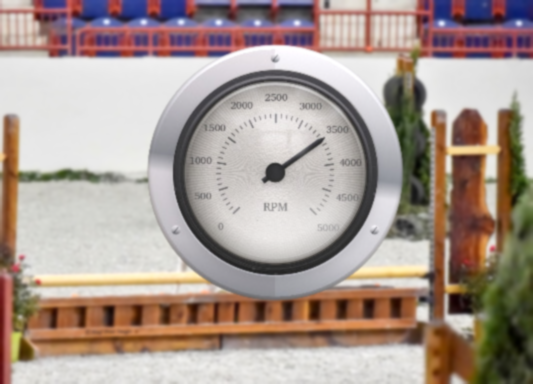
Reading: **3500** rpm
